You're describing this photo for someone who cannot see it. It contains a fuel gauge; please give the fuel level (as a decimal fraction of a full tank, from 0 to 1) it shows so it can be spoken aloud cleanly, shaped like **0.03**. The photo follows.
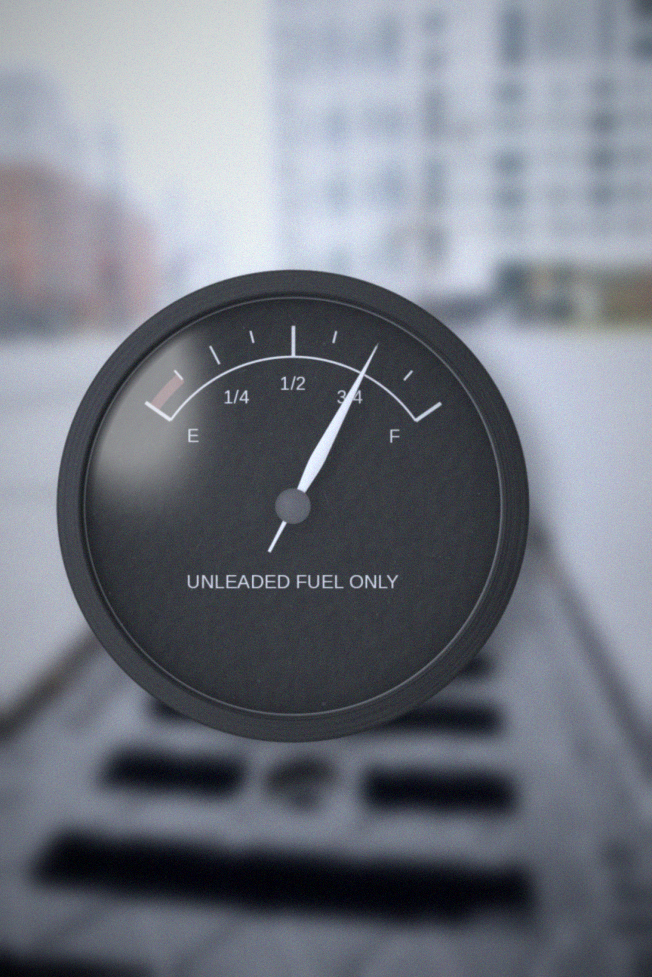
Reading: **0.75**
